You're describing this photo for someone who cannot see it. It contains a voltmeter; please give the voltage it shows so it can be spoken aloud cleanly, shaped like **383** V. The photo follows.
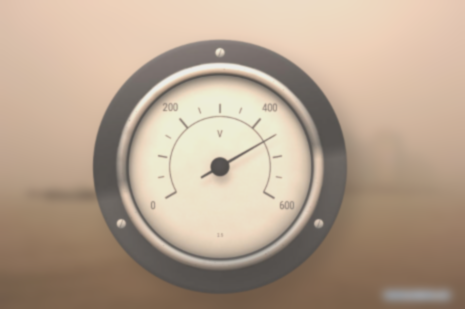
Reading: **450** V
